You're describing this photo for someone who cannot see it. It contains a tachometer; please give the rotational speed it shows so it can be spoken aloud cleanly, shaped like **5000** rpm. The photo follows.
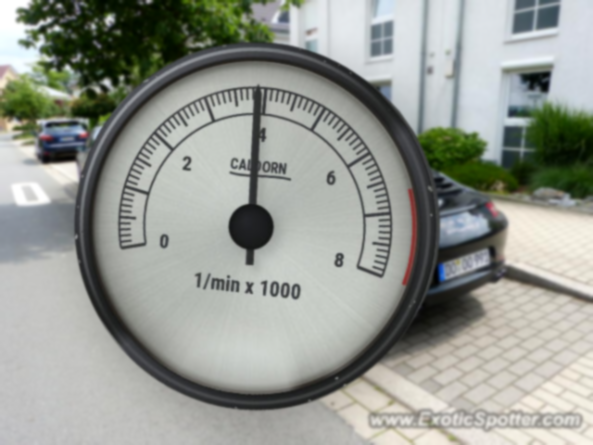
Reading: **3900** rpm
